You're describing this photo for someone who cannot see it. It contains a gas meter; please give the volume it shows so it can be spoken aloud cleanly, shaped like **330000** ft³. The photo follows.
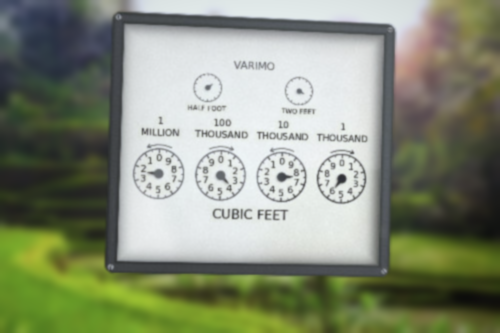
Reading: **237600** ft³
